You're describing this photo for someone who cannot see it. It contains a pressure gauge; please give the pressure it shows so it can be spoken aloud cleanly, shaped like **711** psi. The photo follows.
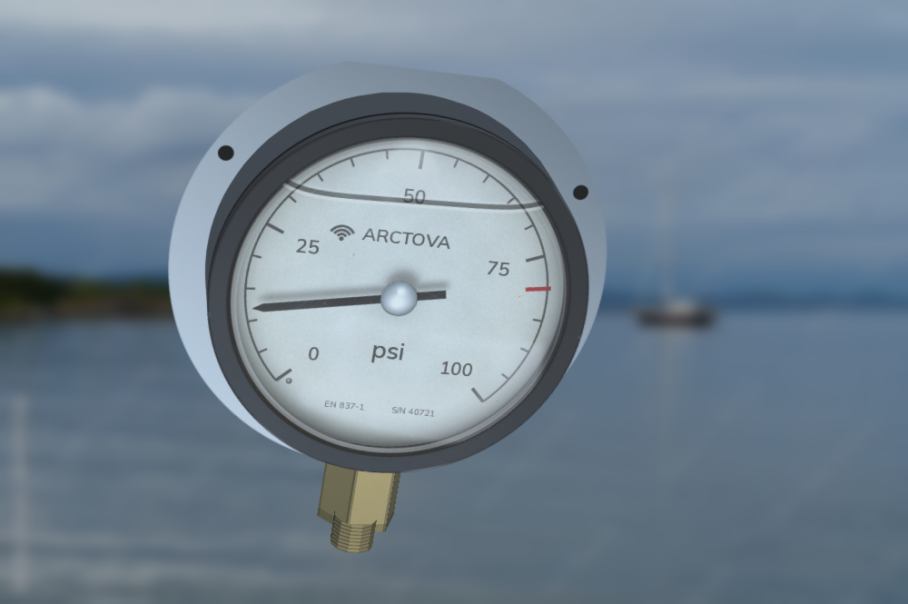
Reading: **12.5** psi
